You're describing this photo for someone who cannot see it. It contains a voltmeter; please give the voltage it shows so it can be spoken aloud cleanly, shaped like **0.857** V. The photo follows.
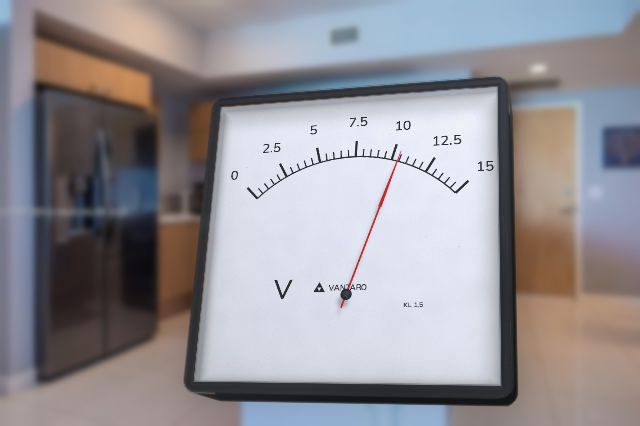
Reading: **10.5** V
